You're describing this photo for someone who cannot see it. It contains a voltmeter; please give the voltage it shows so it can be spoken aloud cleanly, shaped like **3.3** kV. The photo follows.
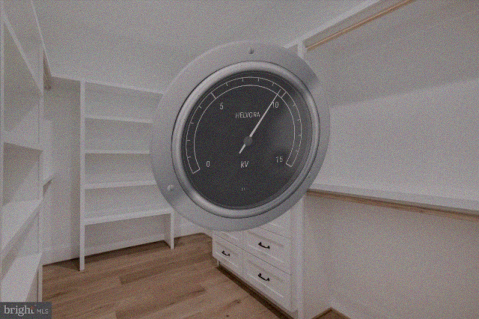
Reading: **9.5** kV
